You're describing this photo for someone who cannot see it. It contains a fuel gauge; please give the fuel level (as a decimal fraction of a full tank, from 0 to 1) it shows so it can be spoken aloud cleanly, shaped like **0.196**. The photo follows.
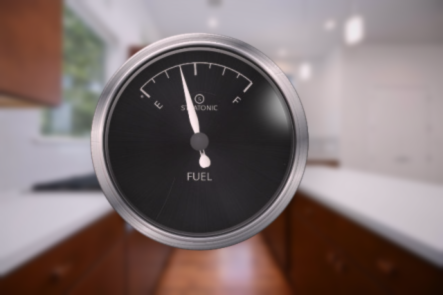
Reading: **0.375**
